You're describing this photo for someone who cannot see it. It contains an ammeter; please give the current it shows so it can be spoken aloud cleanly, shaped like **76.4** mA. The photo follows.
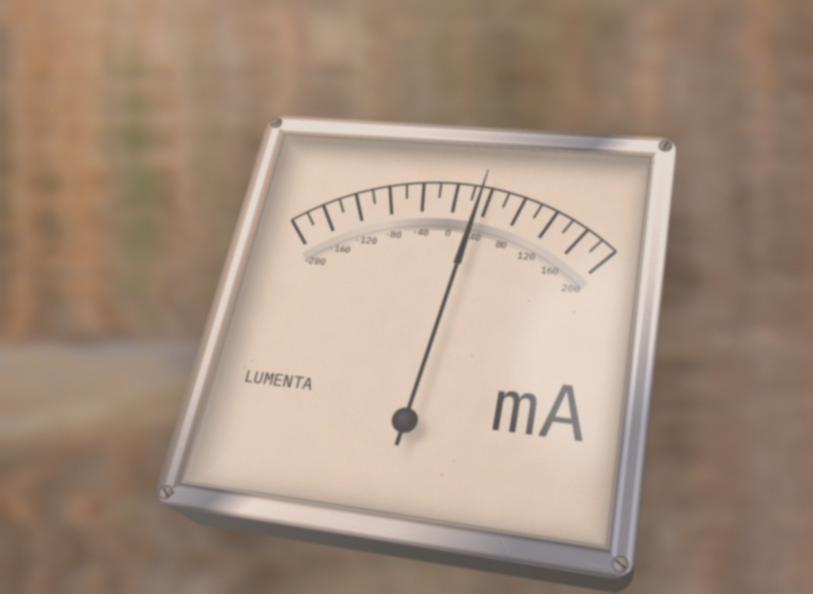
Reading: **30** mA
